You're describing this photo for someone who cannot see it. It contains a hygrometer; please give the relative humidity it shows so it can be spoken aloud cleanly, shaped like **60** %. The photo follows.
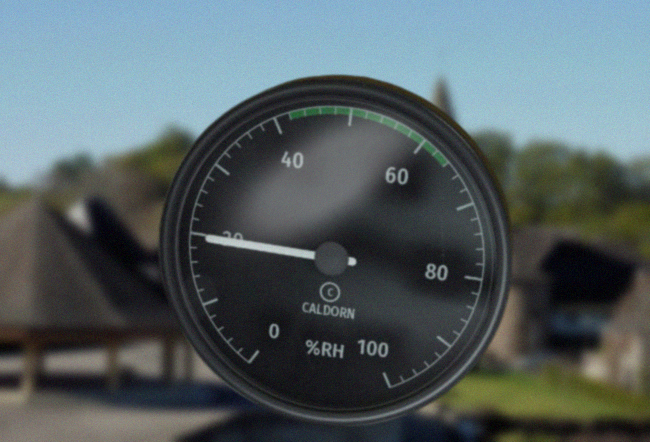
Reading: **20** %
